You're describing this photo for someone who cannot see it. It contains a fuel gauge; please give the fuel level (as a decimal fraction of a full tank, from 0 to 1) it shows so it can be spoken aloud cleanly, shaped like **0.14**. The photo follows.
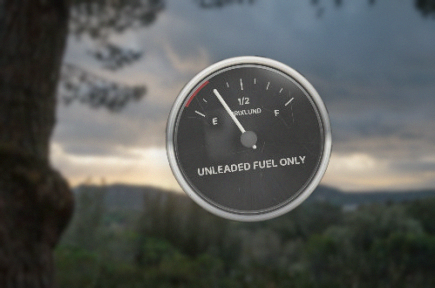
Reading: **0.25**
